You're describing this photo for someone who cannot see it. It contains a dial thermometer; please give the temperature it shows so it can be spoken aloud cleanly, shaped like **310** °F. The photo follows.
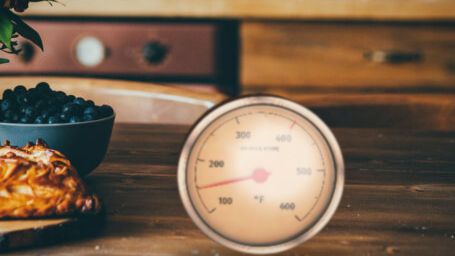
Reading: **150** °F
